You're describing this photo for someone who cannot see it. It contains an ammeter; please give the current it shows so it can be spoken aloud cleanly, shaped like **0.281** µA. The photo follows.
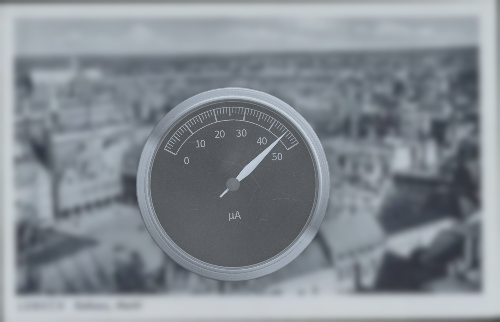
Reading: **45** µA
